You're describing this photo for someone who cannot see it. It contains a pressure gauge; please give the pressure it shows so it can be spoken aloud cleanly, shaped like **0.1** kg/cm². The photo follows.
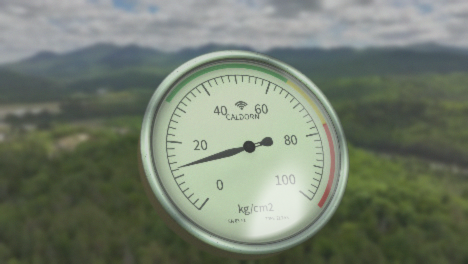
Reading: **12** kg/cm²
